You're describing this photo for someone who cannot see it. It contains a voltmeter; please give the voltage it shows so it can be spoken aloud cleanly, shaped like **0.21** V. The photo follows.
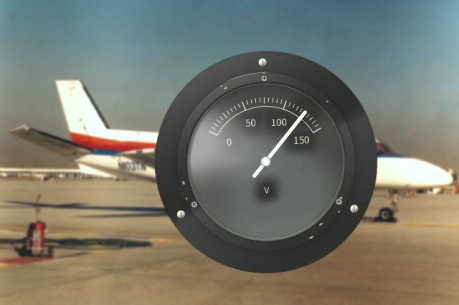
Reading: **125** V
